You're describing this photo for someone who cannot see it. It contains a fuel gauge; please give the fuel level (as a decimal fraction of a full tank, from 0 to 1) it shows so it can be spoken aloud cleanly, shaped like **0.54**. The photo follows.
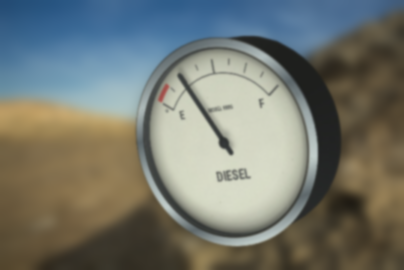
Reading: **0.25**
